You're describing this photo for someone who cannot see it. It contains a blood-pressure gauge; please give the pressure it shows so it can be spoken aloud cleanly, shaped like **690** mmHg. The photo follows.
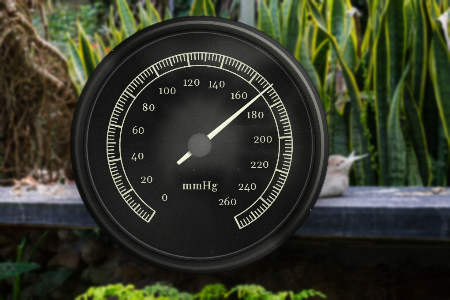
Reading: **170** mmHg
